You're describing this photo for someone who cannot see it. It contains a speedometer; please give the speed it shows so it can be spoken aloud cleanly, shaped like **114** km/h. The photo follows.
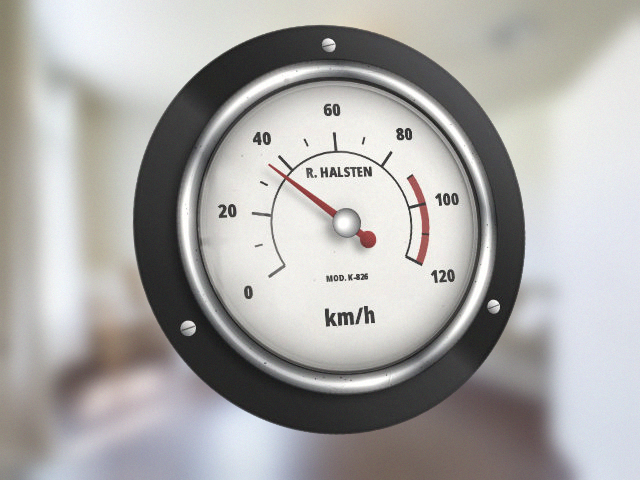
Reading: **35** km/h
